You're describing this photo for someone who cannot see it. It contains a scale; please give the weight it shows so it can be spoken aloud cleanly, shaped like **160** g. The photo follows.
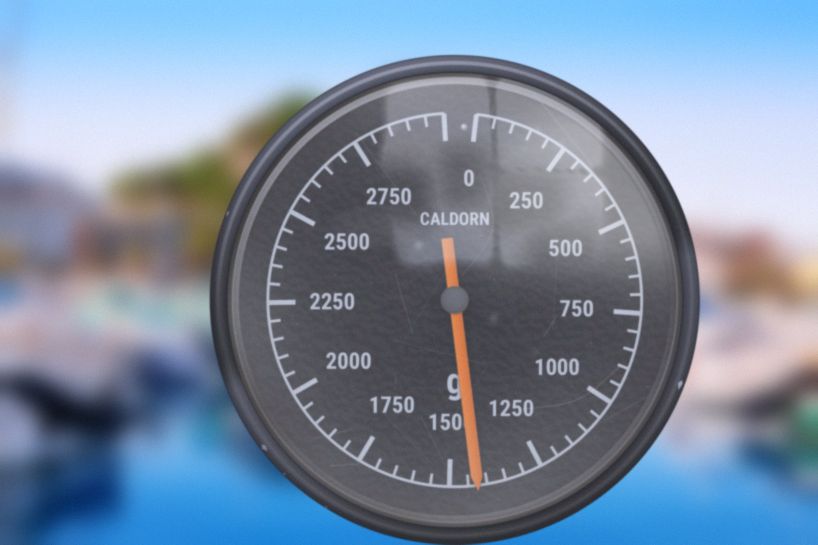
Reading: **1425** g
